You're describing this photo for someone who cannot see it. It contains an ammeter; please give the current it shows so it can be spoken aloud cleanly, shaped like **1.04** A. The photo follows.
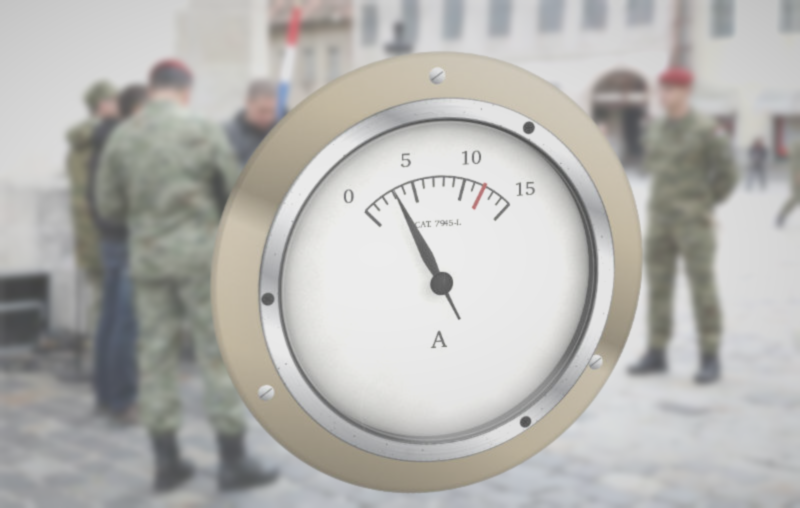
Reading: **3** A
